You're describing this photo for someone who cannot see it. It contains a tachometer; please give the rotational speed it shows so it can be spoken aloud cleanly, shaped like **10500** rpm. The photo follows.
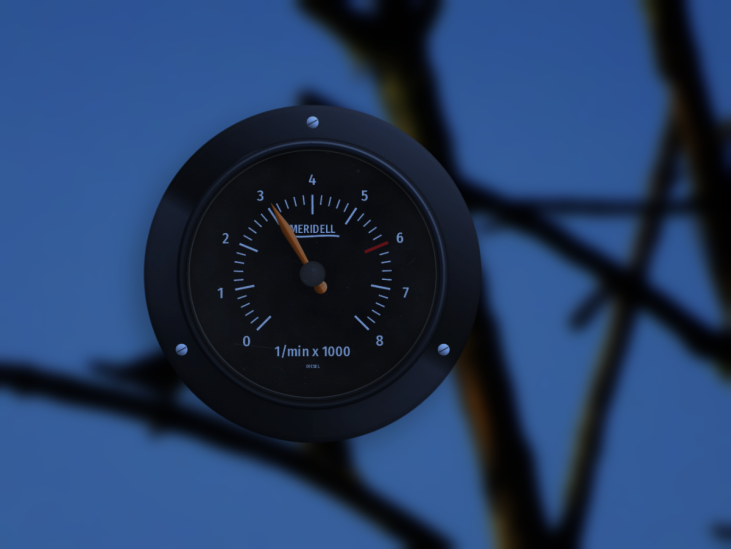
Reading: **3100** rpm
